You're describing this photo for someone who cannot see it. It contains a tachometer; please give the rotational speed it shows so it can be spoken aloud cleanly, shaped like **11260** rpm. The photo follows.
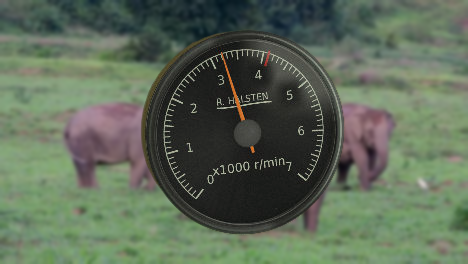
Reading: **3200** rpm
